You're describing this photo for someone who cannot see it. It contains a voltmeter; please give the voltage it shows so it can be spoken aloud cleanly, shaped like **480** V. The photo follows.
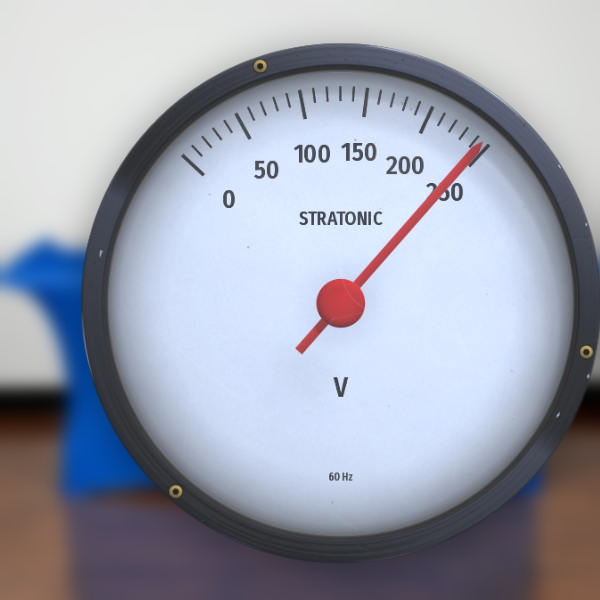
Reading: **245** V
